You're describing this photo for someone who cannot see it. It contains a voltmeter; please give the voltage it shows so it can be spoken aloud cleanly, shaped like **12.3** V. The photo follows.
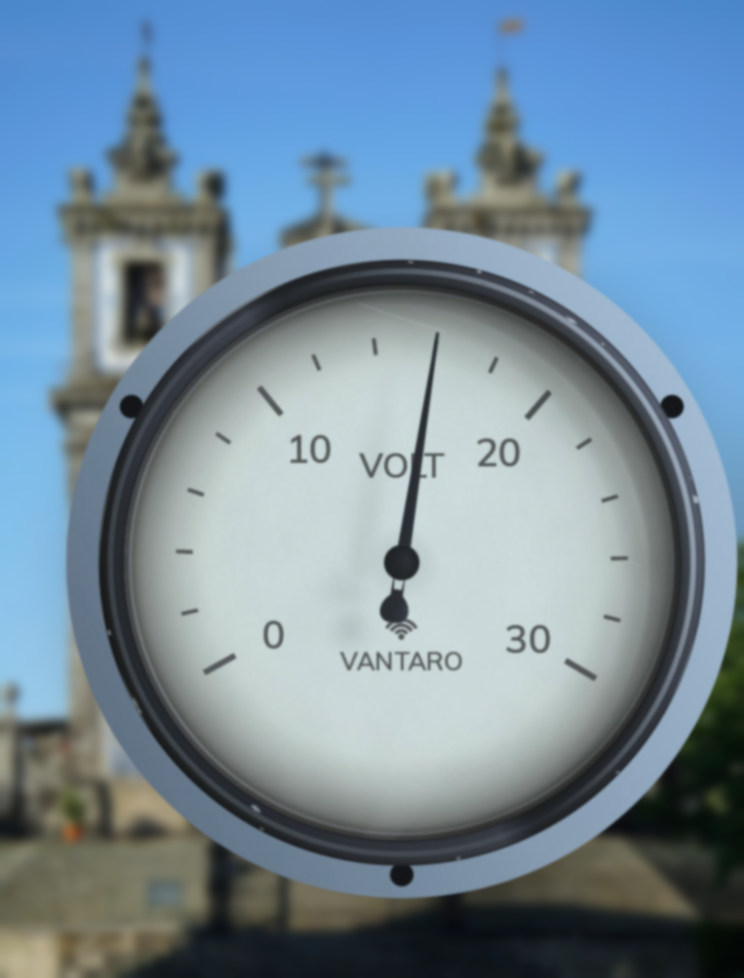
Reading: **16** V
